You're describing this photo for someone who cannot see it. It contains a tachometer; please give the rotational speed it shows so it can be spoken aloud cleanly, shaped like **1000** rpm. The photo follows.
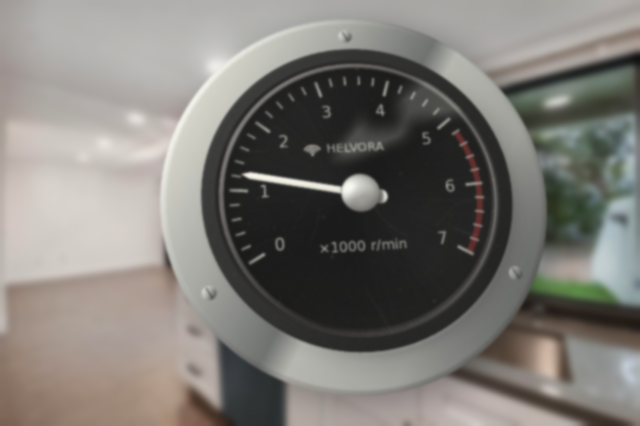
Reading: **1200** rpm
